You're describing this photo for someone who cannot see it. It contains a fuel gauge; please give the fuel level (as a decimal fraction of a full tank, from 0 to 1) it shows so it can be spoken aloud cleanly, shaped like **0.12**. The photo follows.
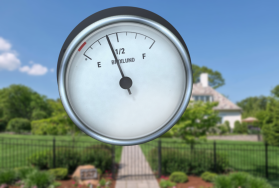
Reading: **0.375**
